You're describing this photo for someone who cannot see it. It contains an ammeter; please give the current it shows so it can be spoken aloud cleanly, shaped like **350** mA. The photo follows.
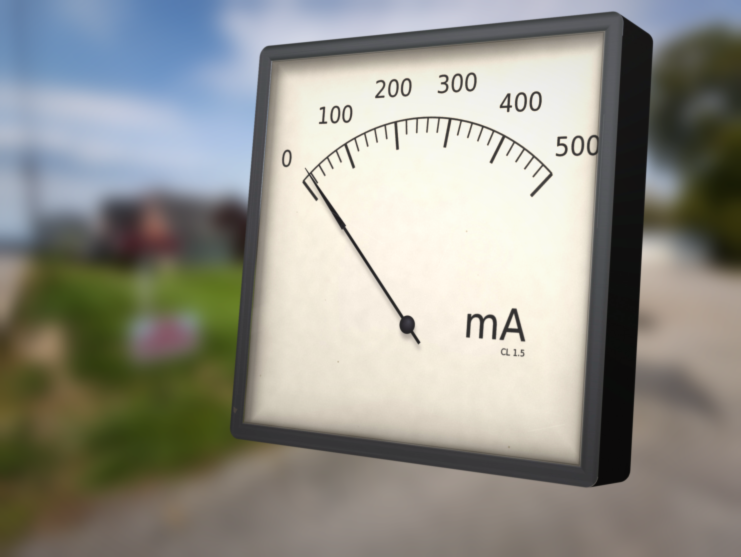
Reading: **20** mA
